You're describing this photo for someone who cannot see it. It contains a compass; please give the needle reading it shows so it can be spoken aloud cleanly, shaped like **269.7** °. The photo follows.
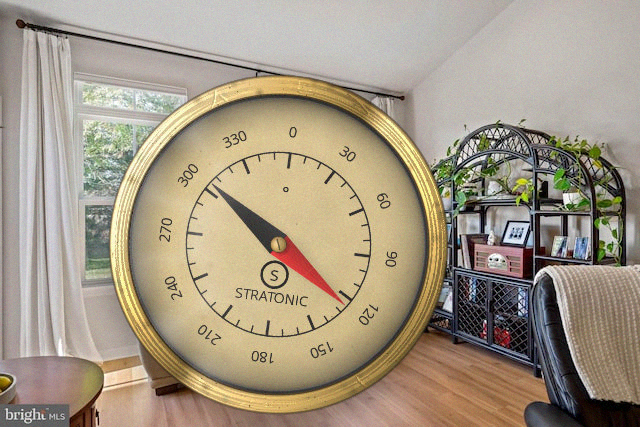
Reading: **125** °
